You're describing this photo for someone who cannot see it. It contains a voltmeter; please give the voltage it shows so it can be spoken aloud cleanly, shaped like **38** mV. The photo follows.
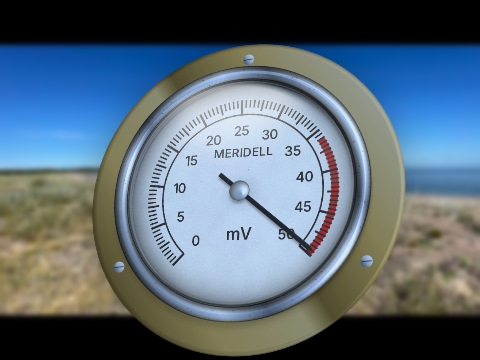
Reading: **49.5** mV
